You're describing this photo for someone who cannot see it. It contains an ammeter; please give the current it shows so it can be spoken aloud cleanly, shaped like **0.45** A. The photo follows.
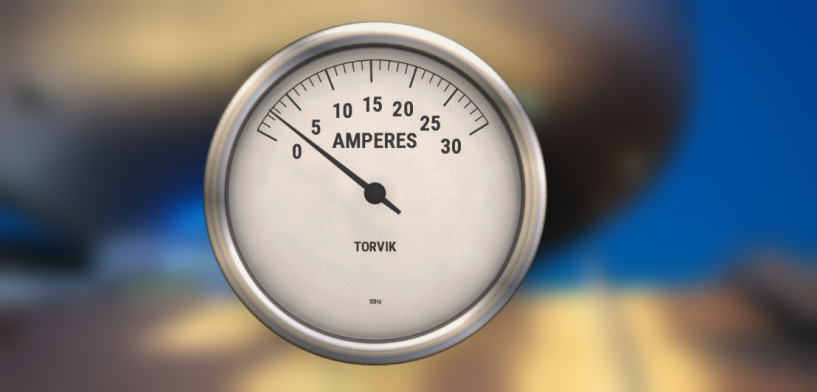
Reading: **2.5** A
